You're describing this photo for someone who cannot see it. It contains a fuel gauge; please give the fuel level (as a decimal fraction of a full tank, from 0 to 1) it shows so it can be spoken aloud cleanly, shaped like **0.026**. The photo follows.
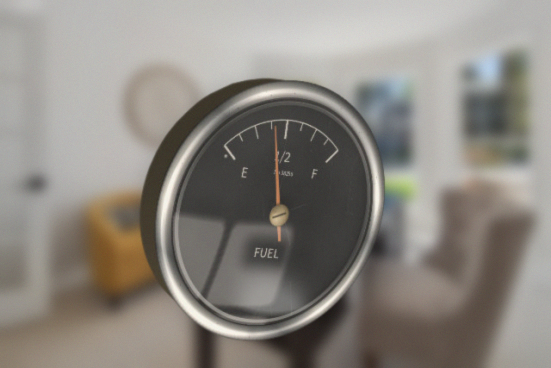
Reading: **0.375**
